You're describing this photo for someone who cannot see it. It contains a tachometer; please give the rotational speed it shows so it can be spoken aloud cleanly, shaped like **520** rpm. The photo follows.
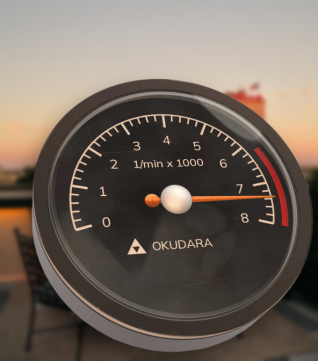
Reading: **7400** rpm
